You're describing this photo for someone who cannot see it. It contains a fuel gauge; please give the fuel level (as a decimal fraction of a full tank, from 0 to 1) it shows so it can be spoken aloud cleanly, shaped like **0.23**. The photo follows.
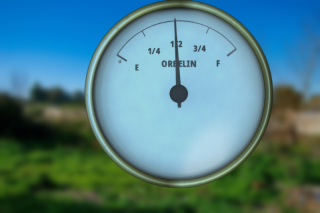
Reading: **0.5**
